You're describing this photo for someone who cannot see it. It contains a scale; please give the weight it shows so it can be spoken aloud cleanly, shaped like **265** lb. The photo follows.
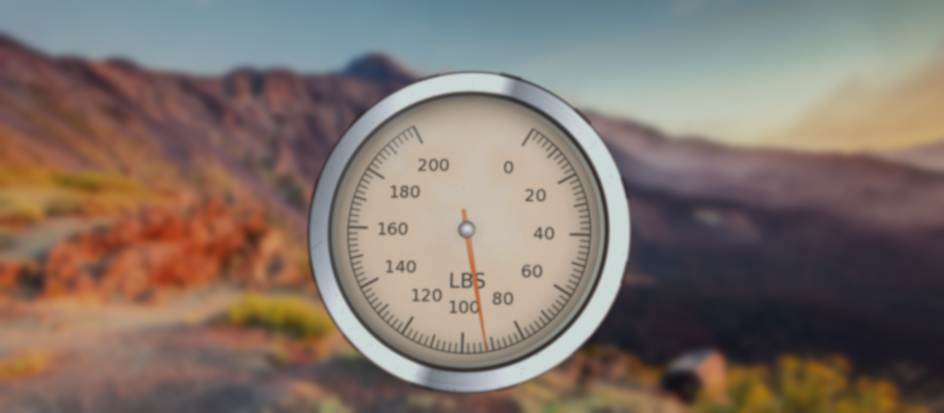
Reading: **92** lb
